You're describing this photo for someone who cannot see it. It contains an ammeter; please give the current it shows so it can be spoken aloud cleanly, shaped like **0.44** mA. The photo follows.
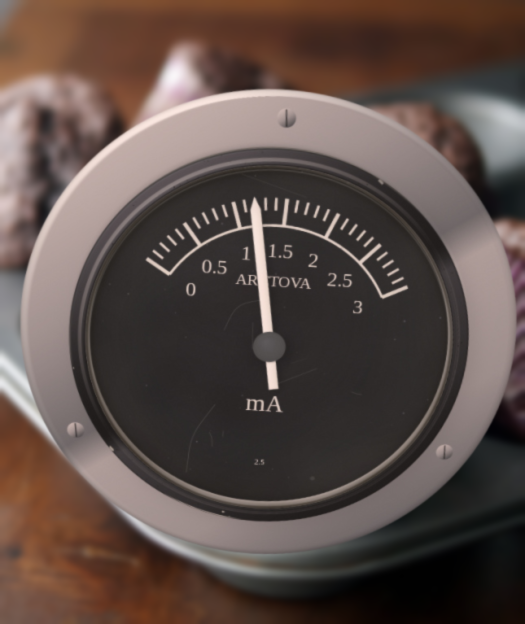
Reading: **1.2** mA
